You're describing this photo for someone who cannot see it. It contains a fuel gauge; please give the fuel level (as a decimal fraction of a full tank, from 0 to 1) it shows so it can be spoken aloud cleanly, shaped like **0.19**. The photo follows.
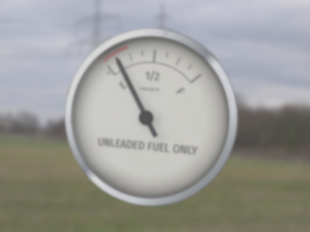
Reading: **0.125**
